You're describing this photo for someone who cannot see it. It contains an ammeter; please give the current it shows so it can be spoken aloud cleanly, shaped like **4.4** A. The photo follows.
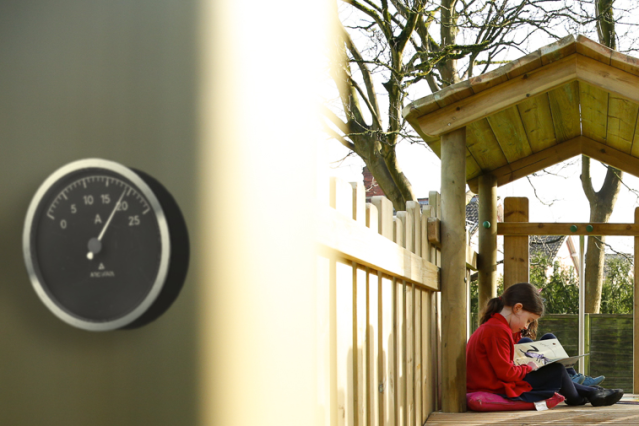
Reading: **20** A
